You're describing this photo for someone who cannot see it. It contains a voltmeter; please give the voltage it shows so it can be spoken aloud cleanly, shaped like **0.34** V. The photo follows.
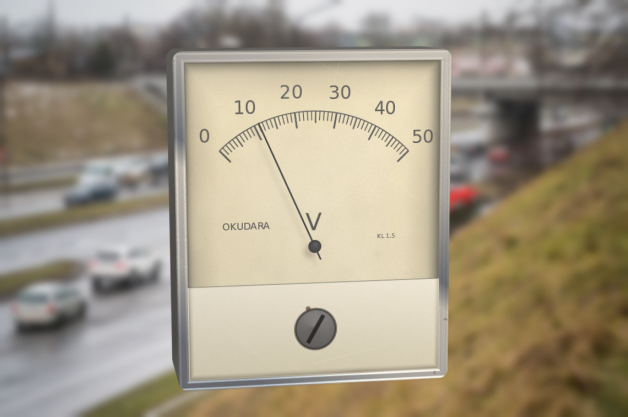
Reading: **11** V
